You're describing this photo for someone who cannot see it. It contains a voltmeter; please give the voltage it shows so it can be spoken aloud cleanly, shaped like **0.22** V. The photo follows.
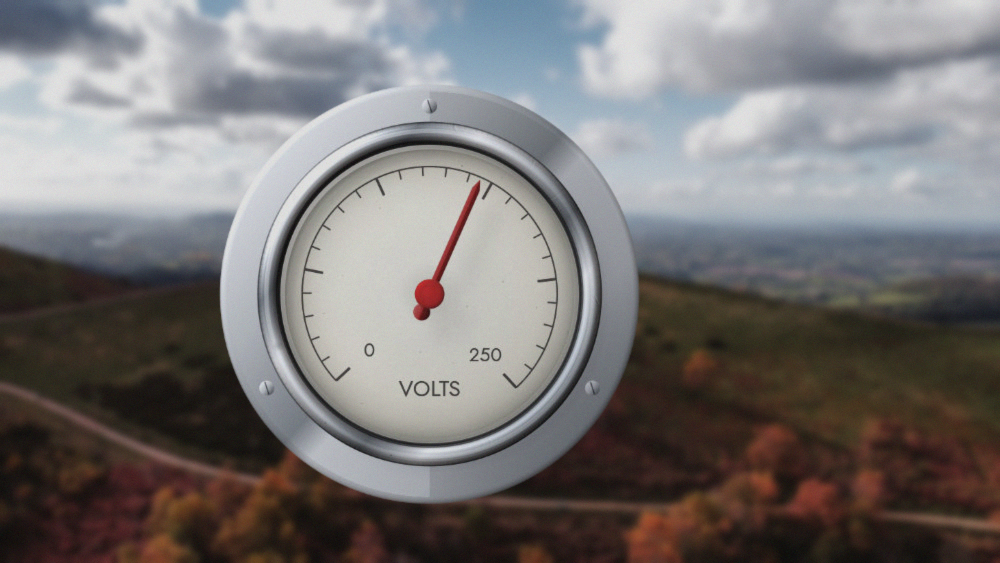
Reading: **145** V
